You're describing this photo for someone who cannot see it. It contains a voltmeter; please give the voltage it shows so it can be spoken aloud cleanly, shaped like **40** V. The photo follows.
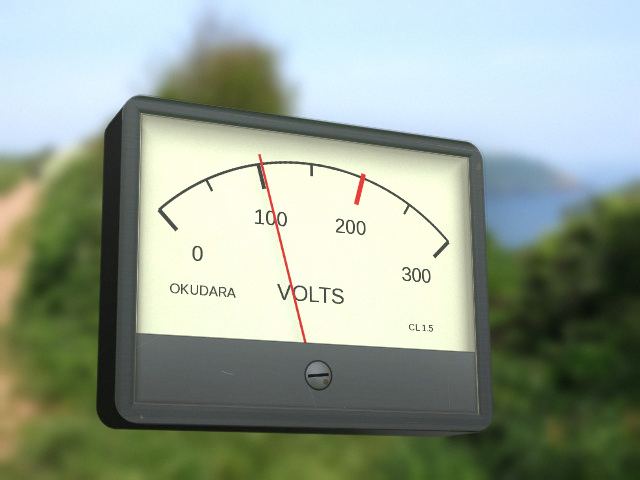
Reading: **100** V
